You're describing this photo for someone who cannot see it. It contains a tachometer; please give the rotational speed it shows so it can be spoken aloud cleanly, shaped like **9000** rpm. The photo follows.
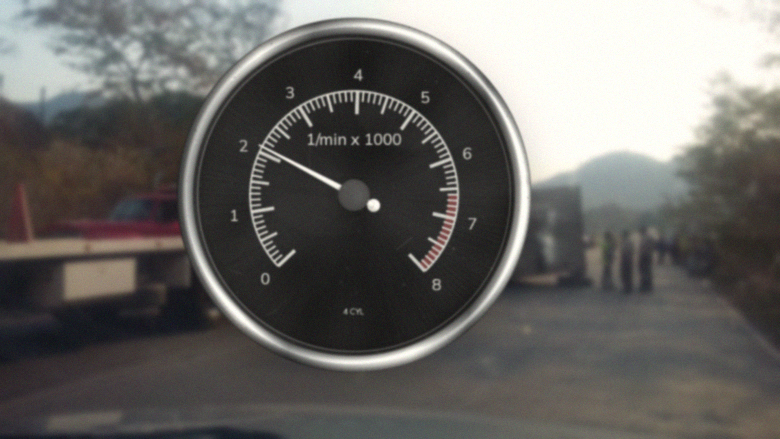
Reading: **2100** rpm
